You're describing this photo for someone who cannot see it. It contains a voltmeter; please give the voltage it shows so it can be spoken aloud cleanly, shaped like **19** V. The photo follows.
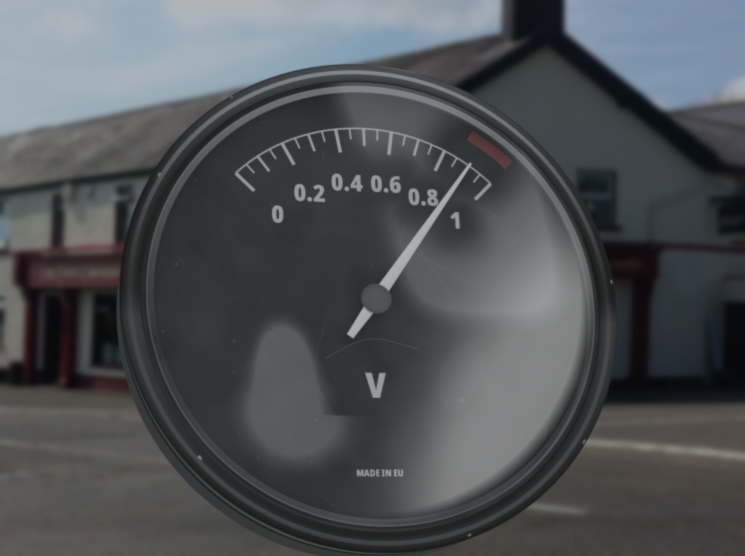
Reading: **0.9** V
